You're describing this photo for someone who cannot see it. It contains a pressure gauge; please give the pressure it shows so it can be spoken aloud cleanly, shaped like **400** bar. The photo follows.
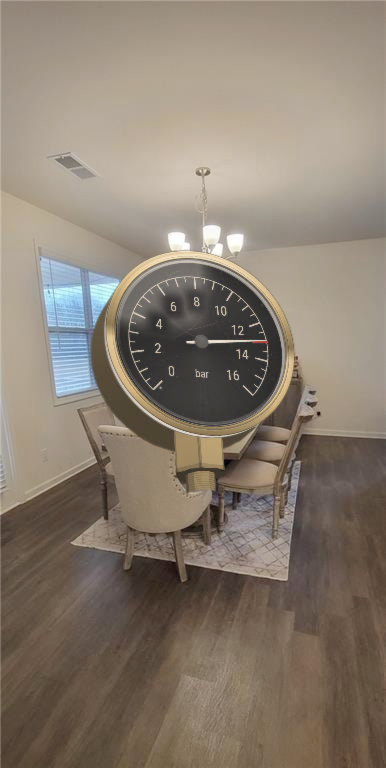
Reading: **13** bar
